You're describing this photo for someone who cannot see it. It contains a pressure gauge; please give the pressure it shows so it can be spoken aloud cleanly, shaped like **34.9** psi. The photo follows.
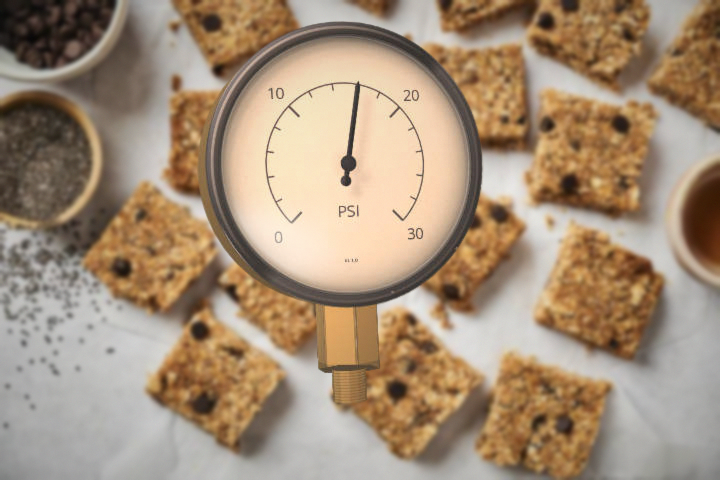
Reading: **16** psi
